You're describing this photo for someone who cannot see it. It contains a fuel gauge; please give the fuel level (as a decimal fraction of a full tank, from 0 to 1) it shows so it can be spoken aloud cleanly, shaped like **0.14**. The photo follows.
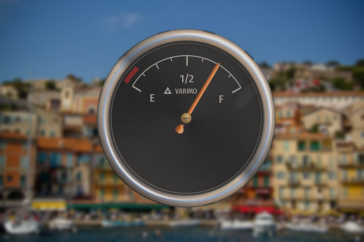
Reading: **0.75**
